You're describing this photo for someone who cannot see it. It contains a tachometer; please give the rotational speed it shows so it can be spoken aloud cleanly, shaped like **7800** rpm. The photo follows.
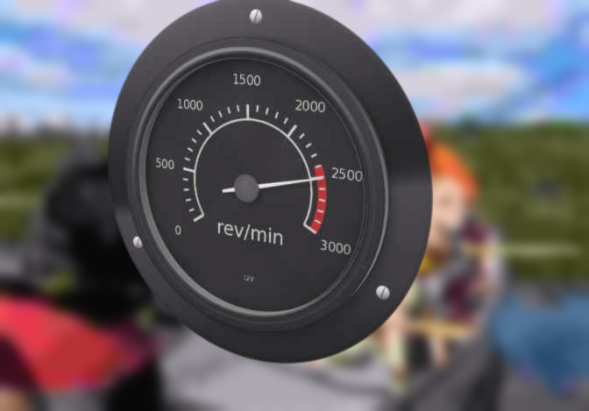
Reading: **2500** rpm
